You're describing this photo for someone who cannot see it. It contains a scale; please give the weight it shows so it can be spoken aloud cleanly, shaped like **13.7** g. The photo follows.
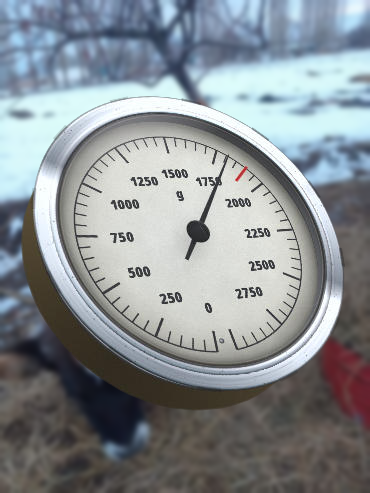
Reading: **1800** g
